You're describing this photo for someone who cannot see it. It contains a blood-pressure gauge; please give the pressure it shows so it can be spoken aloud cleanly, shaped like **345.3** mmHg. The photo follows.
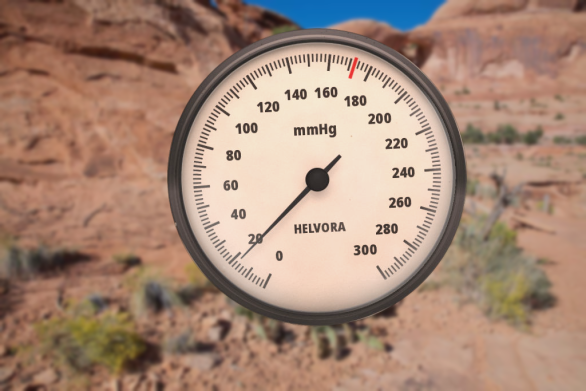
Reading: **18** mmHg
